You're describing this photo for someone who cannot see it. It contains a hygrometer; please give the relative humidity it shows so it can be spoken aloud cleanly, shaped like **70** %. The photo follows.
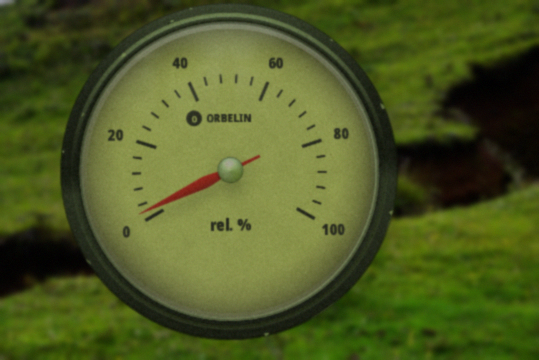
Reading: **2** %
